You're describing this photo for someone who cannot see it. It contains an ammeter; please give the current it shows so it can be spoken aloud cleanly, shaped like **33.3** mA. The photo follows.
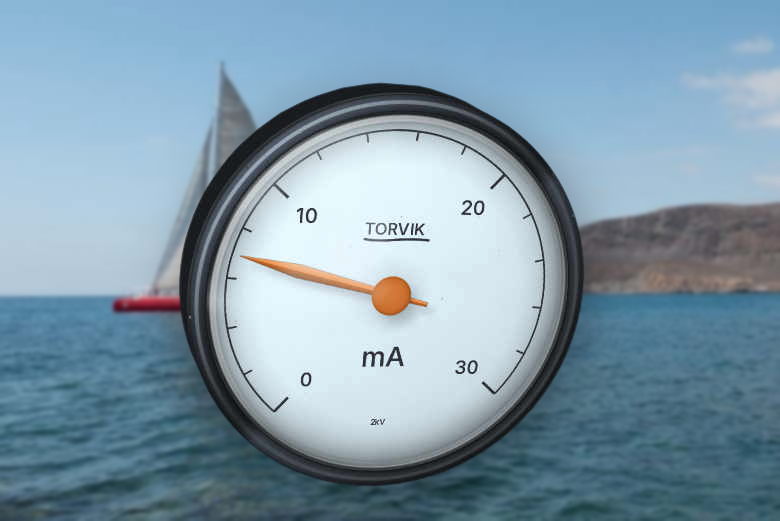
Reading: **7** mA
